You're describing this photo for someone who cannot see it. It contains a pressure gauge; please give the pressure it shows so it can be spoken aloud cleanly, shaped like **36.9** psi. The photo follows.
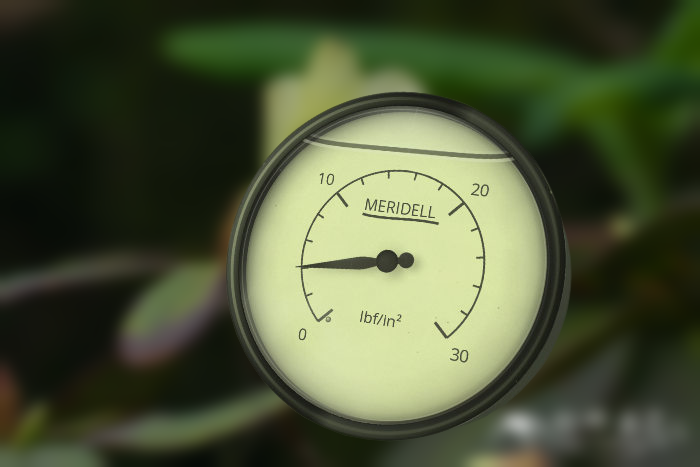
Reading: **4** psi
